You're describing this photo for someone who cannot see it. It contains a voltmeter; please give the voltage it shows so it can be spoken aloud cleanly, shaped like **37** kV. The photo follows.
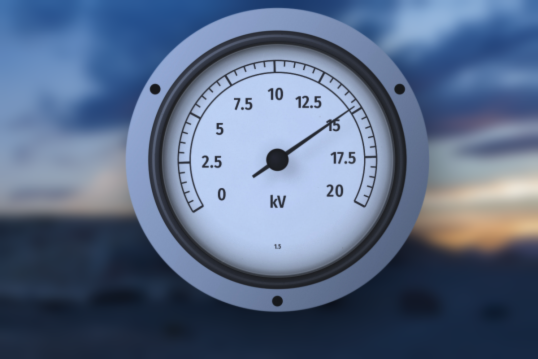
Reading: **14.75** kV
